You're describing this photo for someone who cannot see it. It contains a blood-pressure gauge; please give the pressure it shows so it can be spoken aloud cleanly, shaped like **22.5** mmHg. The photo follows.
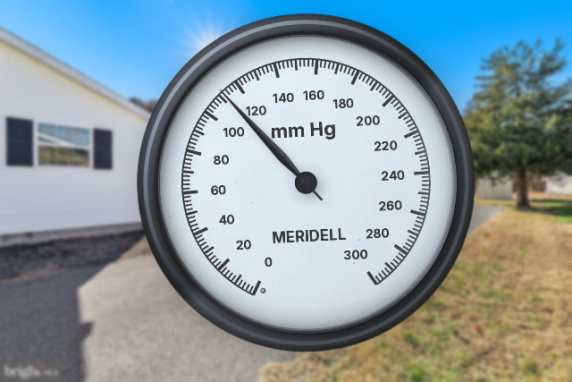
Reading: **112** mmHg
